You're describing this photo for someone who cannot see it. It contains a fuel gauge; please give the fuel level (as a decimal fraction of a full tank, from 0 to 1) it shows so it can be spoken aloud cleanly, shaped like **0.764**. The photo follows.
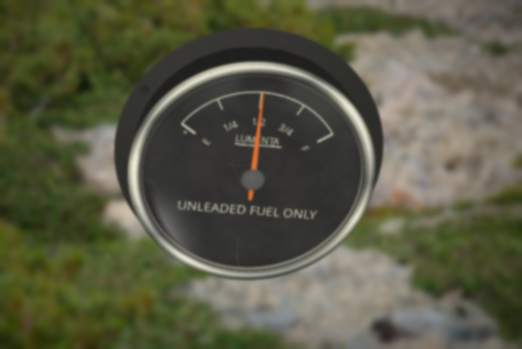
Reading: **0.5**
